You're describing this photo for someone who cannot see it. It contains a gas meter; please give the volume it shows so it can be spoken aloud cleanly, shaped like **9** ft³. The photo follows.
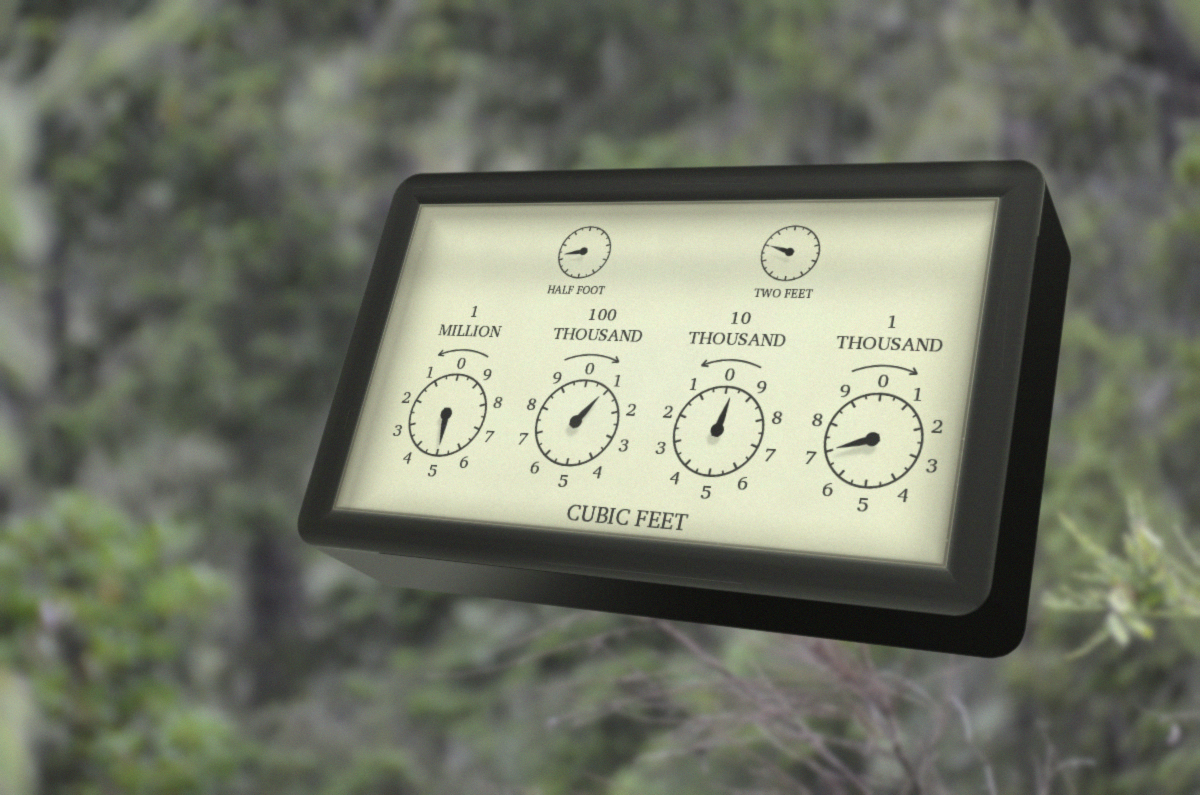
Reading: **509700** ft³
